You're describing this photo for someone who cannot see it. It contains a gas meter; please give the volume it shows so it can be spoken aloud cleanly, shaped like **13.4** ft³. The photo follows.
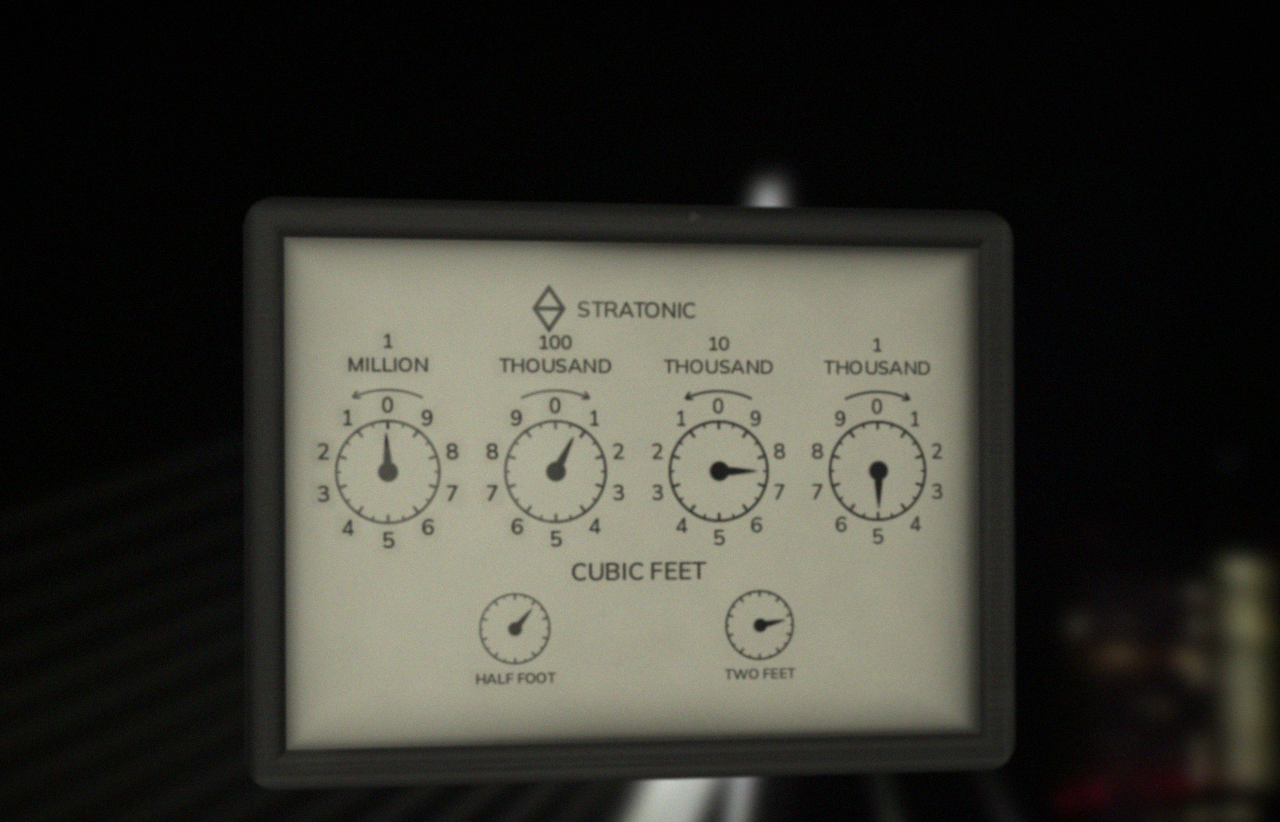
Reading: **7500** ft³
